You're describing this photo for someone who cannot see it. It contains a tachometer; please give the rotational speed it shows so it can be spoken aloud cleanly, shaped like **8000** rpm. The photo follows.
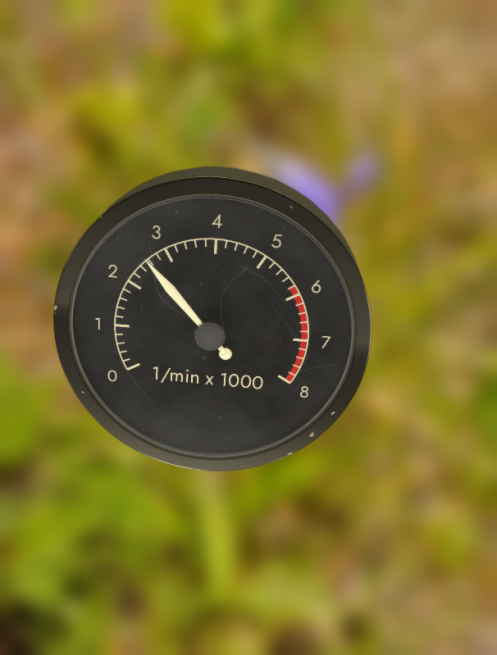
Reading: **2600** rpm
